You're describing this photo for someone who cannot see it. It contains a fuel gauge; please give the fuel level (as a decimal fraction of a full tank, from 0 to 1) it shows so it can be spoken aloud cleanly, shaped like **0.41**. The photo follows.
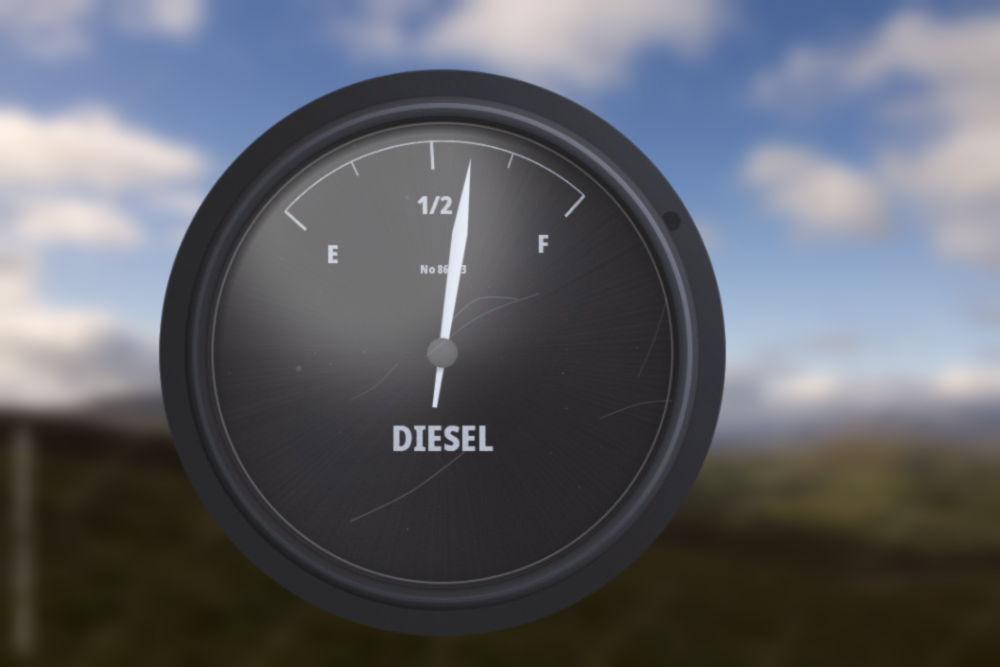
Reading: **0.625**
